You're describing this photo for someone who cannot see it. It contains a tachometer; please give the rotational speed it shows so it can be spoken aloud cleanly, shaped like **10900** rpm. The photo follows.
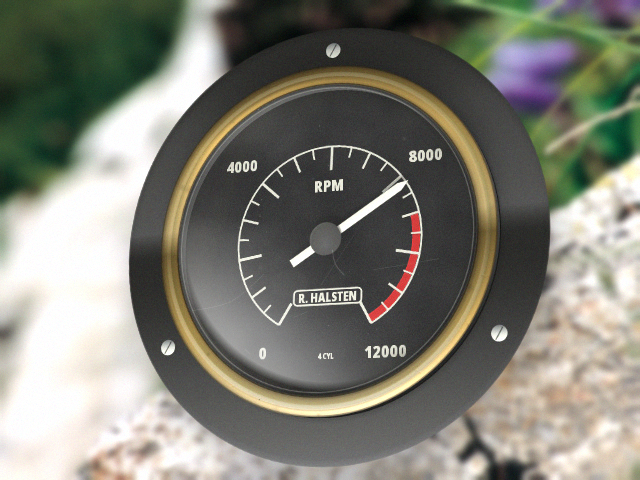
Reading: **8250** rpm
